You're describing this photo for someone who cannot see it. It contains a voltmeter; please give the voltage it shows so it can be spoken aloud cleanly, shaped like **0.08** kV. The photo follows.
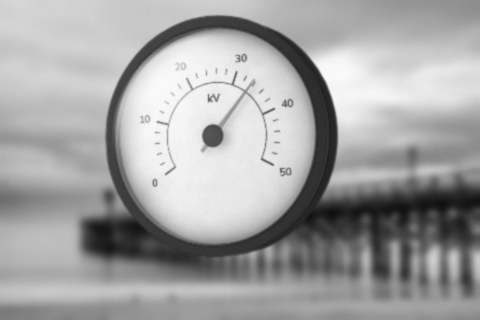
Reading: **34** kV
